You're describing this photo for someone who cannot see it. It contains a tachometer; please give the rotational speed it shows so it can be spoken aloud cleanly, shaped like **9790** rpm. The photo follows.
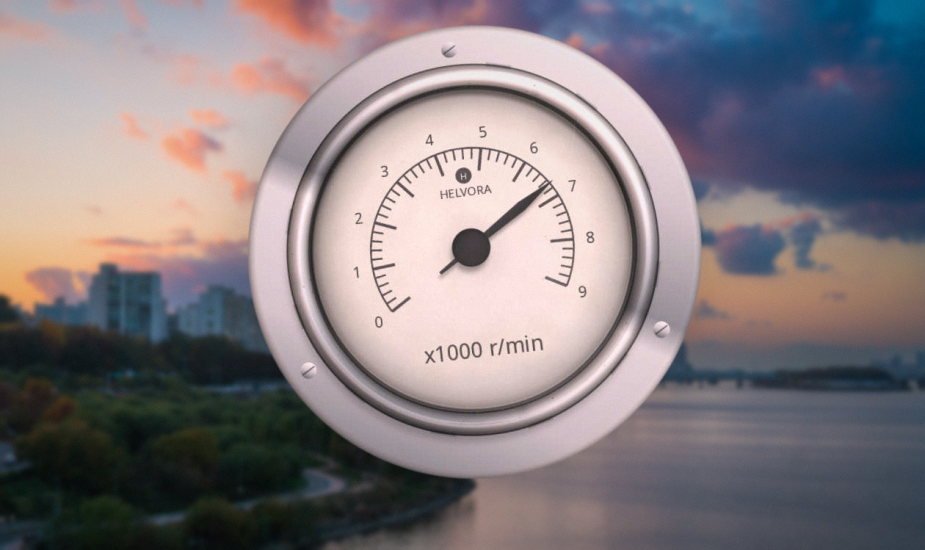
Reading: **6700** rpm
